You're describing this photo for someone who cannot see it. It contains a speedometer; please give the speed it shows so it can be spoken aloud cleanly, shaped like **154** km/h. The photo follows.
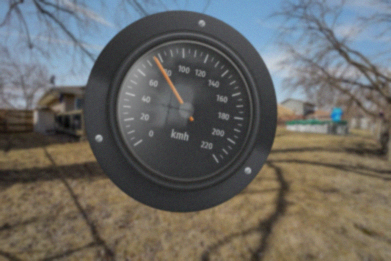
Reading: **75** km/h
